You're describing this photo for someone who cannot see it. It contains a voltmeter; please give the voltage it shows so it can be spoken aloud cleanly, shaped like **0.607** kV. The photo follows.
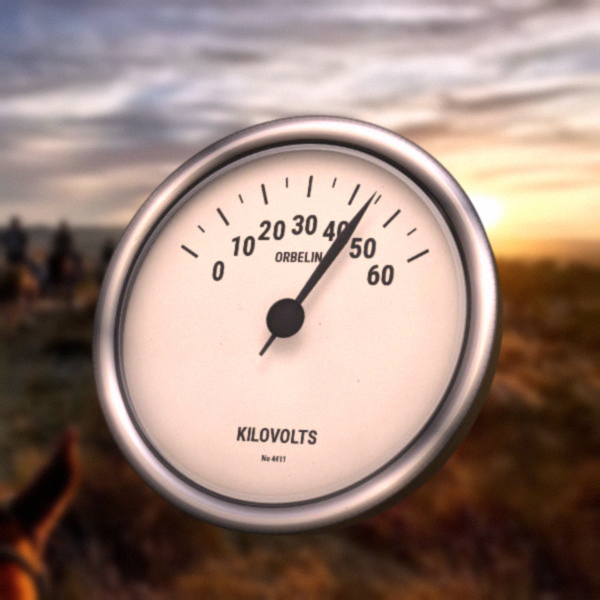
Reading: **45** kV
